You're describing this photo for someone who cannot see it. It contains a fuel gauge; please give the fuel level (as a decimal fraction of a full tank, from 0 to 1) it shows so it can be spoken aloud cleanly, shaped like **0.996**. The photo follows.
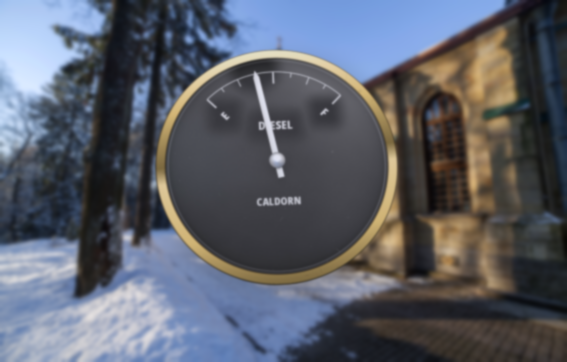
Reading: **0.375**
